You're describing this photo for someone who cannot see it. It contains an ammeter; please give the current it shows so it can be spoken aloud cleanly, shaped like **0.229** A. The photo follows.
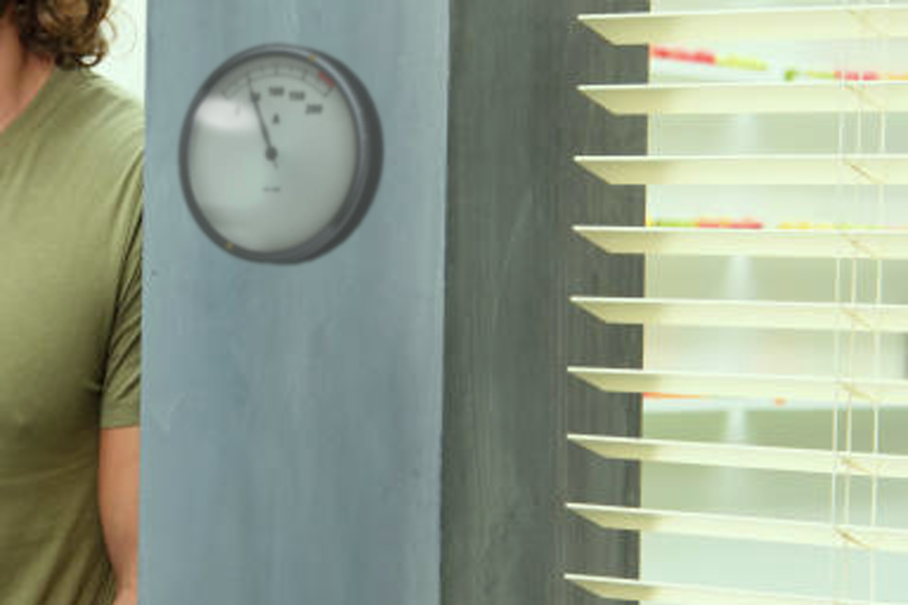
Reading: **50** A
